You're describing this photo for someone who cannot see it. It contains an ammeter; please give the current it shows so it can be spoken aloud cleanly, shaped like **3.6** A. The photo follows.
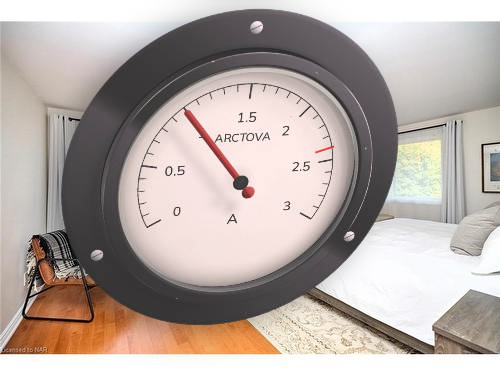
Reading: **1** A
